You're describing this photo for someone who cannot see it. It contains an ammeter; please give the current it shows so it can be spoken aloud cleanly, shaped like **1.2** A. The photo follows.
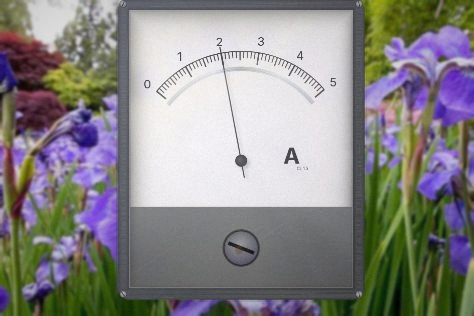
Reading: **2** A
